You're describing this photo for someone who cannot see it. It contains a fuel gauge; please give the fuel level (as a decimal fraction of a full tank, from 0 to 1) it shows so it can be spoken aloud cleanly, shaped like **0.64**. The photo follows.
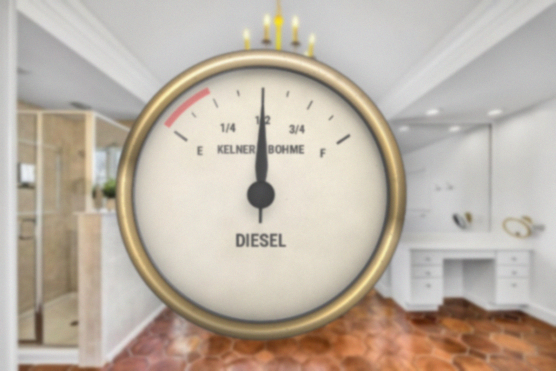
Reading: **0.5**
